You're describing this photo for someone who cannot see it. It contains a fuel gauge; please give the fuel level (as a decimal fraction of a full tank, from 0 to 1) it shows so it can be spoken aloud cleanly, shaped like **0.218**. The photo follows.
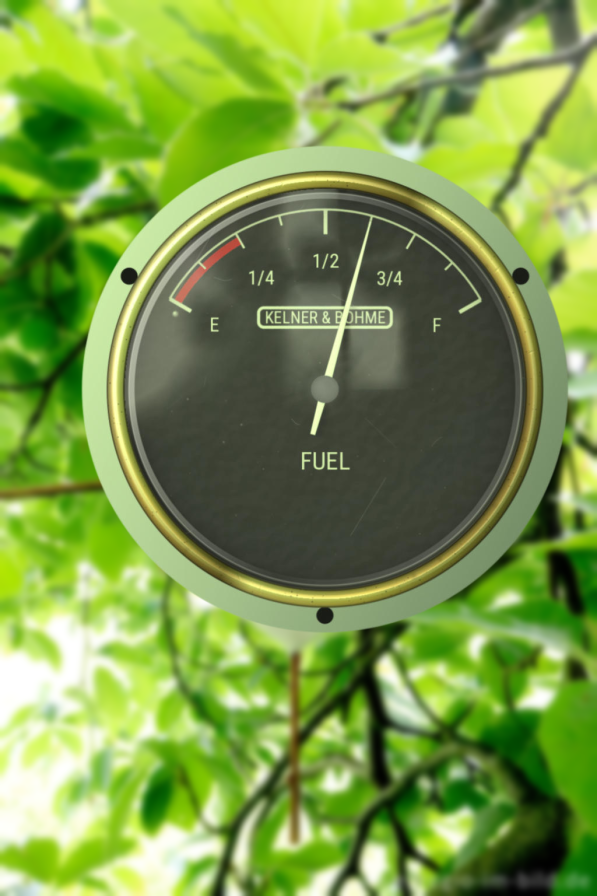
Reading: **0.625**
